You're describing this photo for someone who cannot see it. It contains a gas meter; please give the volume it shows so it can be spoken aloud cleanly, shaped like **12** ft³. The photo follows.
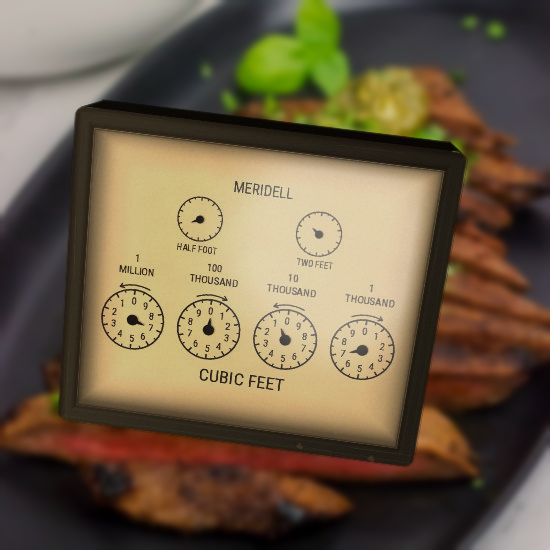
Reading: **700700** ft³
